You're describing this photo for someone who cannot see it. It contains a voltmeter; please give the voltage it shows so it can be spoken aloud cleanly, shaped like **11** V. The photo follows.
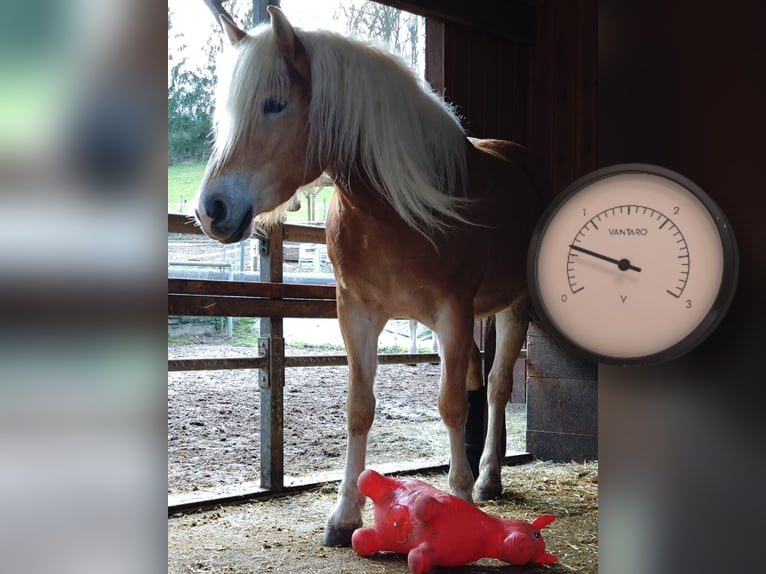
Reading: **0.6** V
